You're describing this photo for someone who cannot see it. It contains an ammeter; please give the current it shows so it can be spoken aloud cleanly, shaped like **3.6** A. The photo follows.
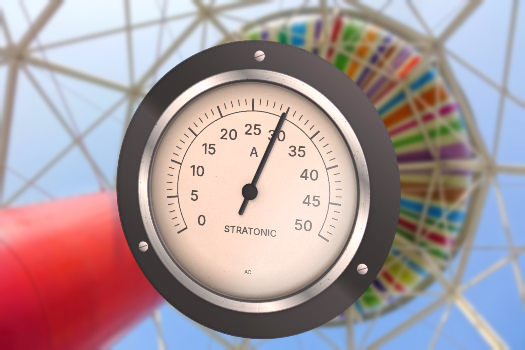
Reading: **30** A
